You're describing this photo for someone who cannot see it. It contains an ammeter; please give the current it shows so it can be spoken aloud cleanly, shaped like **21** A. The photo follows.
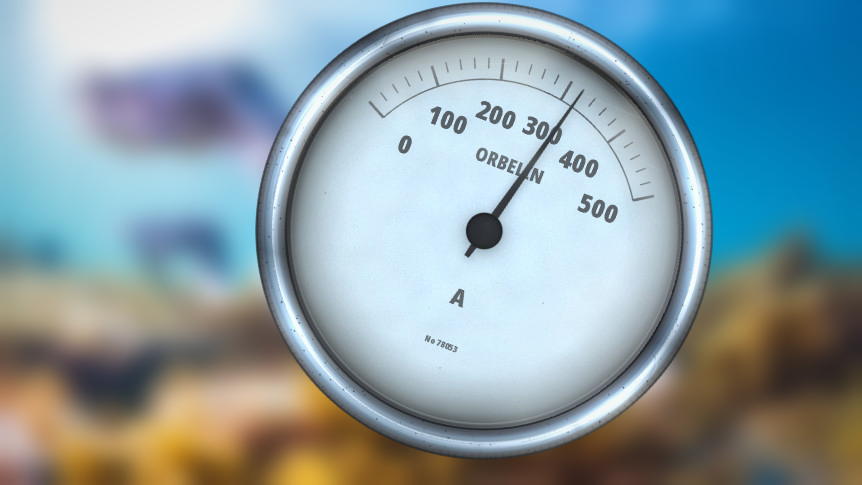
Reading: **320** A
